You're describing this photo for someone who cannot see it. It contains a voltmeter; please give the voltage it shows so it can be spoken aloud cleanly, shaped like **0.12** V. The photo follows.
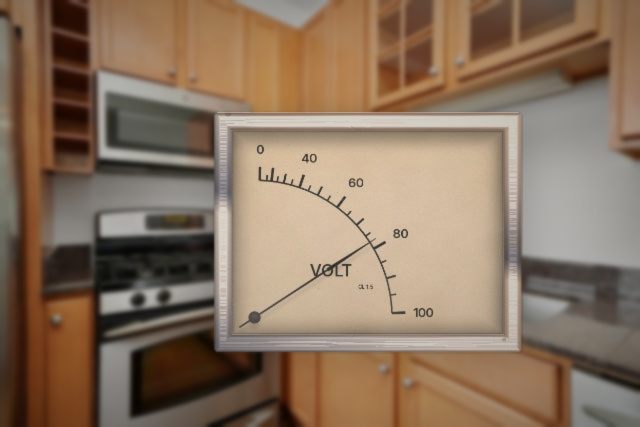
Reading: **77.5** V
